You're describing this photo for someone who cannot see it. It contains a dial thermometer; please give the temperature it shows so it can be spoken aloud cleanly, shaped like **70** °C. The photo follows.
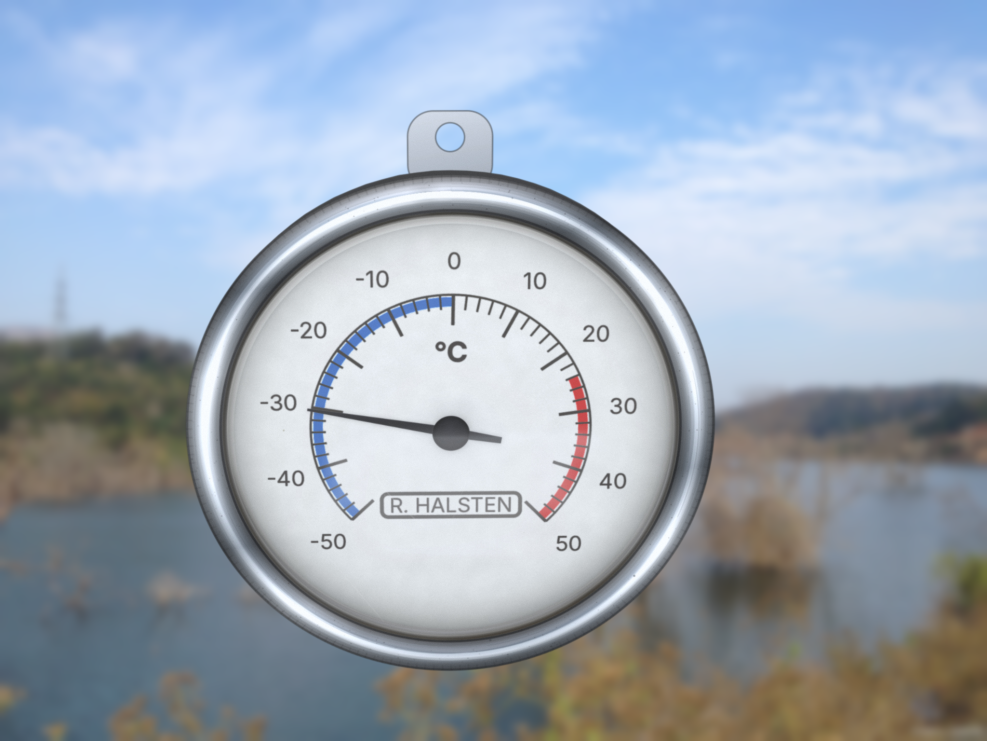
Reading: **-30** °C
